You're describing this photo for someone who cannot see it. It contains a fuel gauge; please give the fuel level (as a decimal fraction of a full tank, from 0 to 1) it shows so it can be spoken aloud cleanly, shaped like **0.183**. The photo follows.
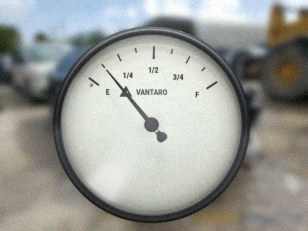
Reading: **0.125**
